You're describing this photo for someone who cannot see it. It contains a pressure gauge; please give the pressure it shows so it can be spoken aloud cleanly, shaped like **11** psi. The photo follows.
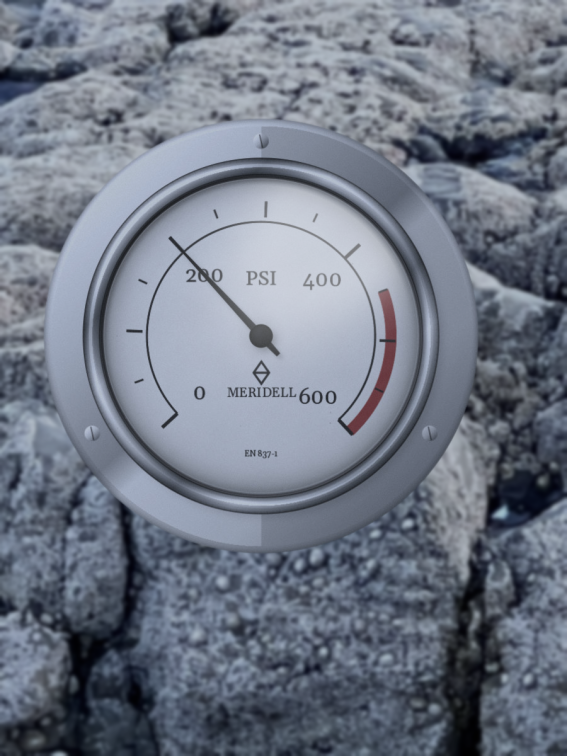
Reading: **200** psi
